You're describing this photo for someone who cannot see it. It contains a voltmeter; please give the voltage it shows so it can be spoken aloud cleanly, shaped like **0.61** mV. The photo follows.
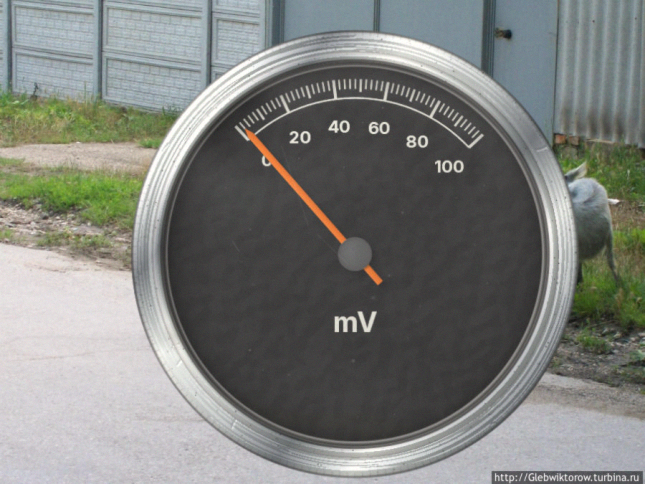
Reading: **2** mV
